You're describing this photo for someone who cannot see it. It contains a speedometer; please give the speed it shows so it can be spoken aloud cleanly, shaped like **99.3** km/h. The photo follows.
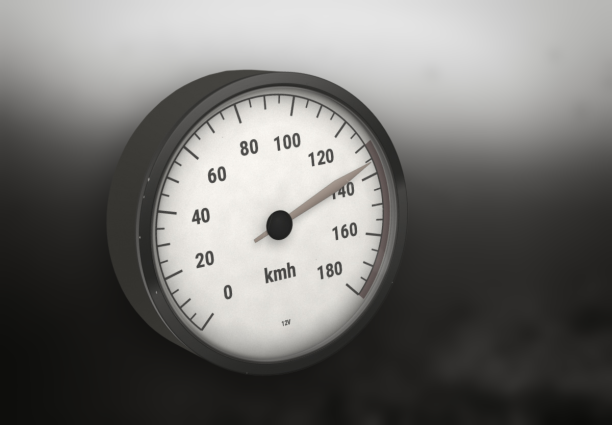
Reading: **135** km/h
